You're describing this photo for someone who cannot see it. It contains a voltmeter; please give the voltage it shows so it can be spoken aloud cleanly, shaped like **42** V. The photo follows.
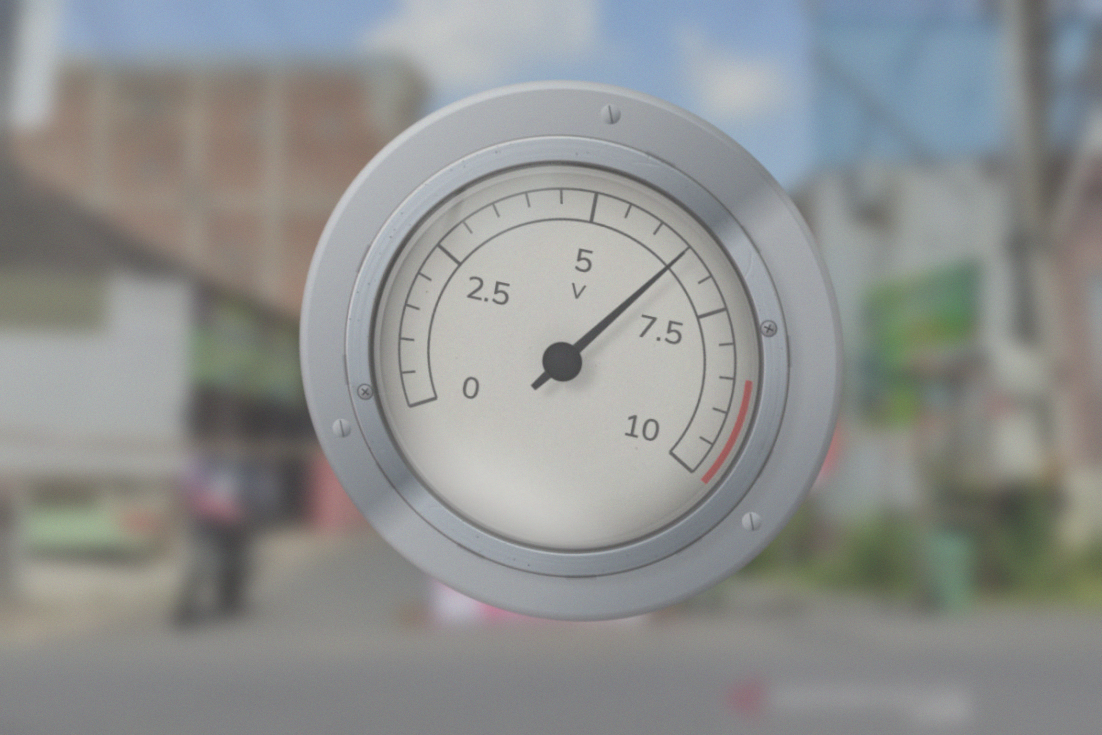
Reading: **6.5** V
